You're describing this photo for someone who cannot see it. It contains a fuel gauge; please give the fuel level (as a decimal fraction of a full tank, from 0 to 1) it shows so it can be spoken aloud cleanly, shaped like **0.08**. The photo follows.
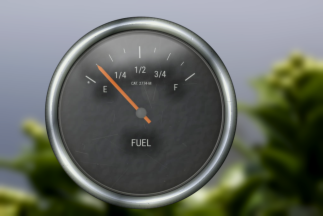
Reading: **0.125**
